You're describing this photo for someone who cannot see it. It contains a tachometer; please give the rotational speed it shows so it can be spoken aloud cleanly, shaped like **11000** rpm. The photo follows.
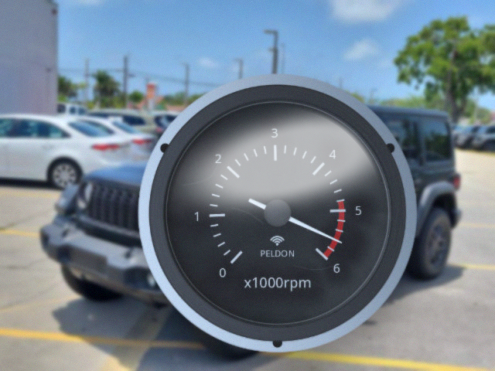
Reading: **5600** rpm
